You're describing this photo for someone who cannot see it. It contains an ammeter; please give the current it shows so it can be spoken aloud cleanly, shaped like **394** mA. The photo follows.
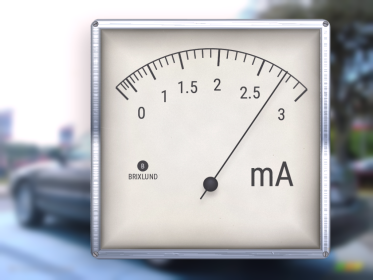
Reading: **2.75** mA
